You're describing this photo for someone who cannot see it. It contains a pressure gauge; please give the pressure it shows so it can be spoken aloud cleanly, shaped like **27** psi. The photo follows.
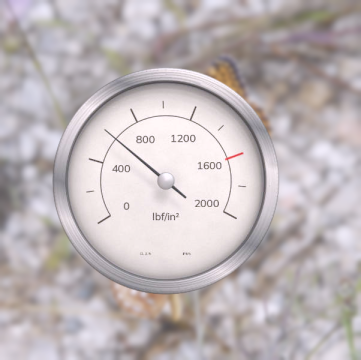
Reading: **600** psi
